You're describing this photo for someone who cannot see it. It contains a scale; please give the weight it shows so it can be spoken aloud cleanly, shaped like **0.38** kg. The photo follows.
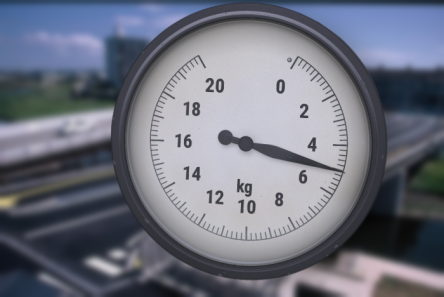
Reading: **5** kg
